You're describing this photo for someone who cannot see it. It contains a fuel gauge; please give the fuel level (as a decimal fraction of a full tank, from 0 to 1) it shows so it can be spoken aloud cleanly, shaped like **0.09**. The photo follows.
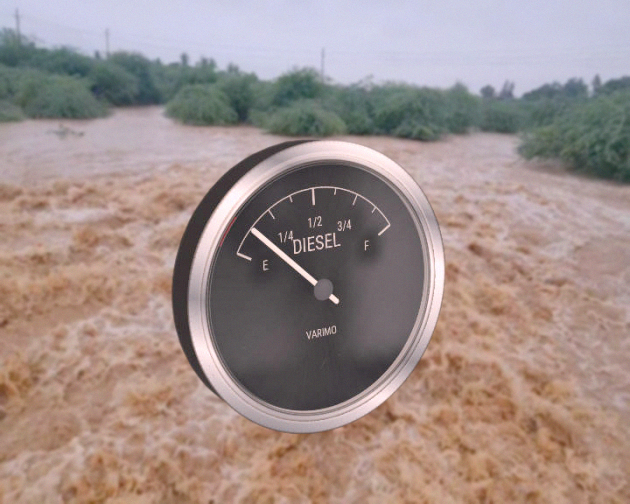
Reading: **0.125**
